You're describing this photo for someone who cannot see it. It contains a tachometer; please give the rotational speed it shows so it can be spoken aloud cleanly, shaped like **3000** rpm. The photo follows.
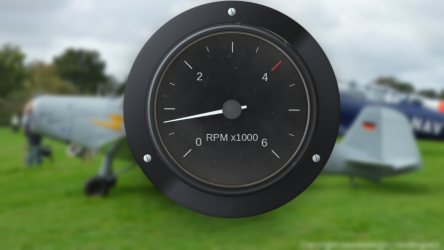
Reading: **750** rpm
